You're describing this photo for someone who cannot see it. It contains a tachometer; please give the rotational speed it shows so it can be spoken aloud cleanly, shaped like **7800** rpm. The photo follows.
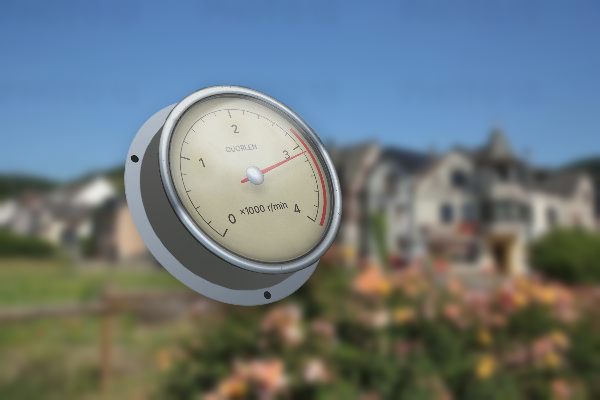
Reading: **3100** rpm
